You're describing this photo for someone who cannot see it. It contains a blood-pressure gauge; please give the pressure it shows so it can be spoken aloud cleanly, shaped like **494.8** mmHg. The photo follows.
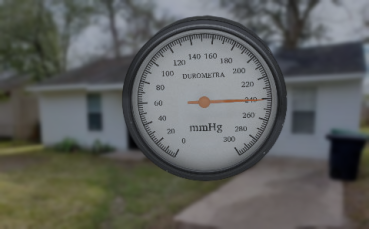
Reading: **240** mmHg
